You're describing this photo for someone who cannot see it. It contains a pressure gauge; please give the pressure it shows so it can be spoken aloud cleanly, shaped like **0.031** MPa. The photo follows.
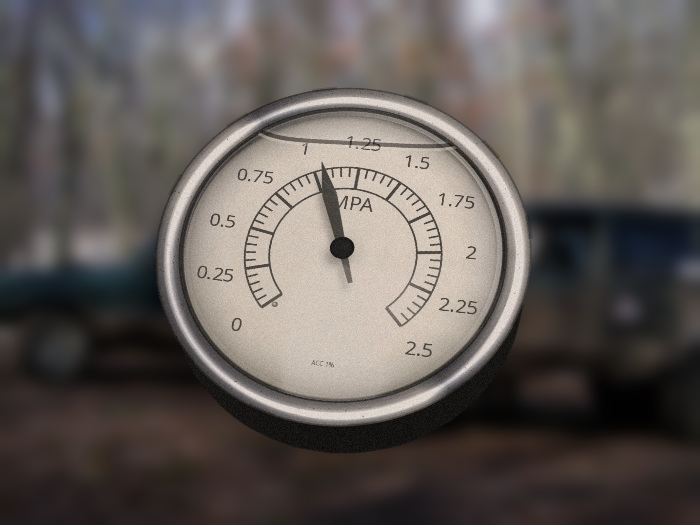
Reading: **1.05** MPa
